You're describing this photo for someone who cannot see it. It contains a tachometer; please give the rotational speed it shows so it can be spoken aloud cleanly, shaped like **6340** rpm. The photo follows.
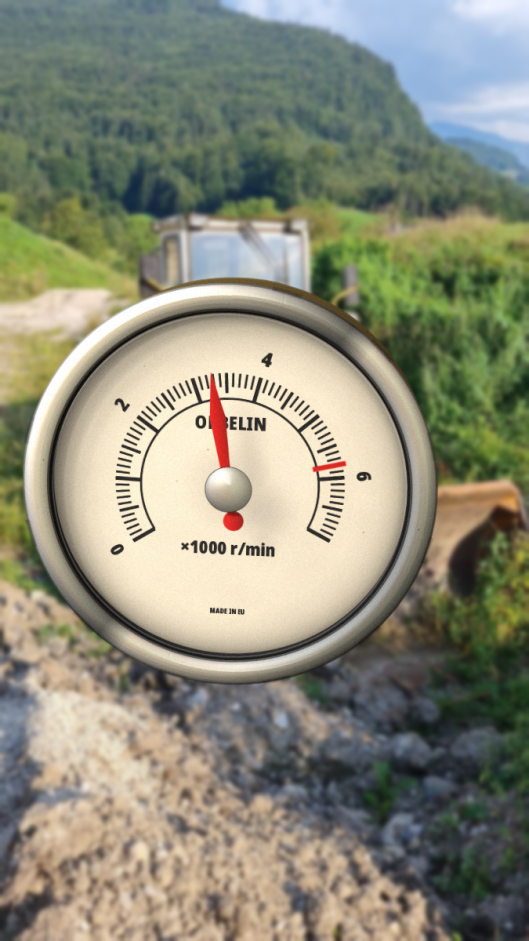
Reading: **3300** rpm
